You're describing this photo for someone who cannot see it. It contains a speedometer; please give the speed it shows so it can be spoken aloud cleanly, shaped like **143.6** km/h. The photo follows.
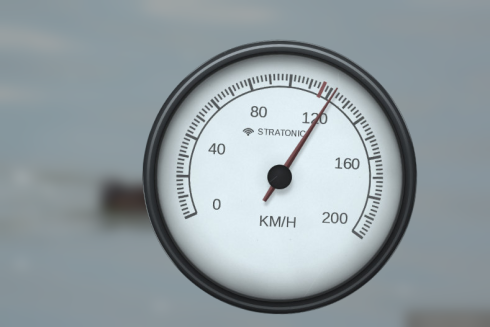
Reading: **122** km/h
